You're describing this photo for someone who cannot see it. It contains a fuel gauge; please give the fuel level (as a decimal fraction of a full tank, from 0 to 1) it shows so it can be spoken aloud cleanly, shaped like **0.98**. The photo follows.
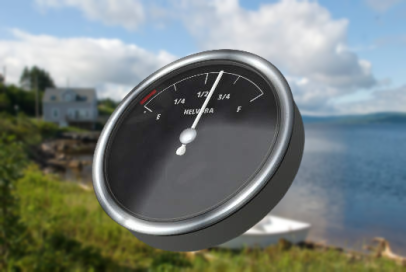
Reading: **0.625**
